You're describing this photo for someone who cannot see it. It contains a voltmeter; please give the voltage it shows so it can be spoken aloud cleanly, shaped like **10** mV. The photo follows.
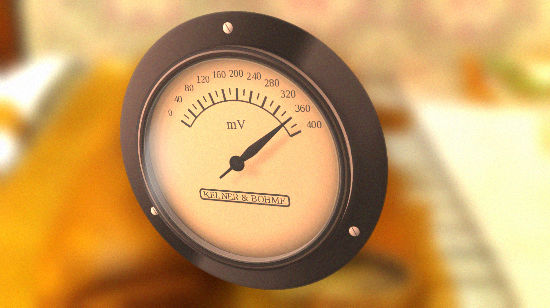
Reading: **360** mV
